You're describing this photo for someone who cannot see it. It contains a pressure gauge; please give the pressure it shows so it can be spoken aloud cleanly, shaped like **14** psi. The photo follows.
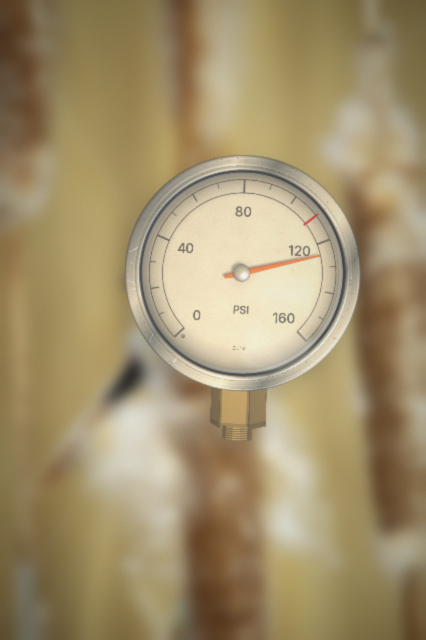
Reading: **125** psi
